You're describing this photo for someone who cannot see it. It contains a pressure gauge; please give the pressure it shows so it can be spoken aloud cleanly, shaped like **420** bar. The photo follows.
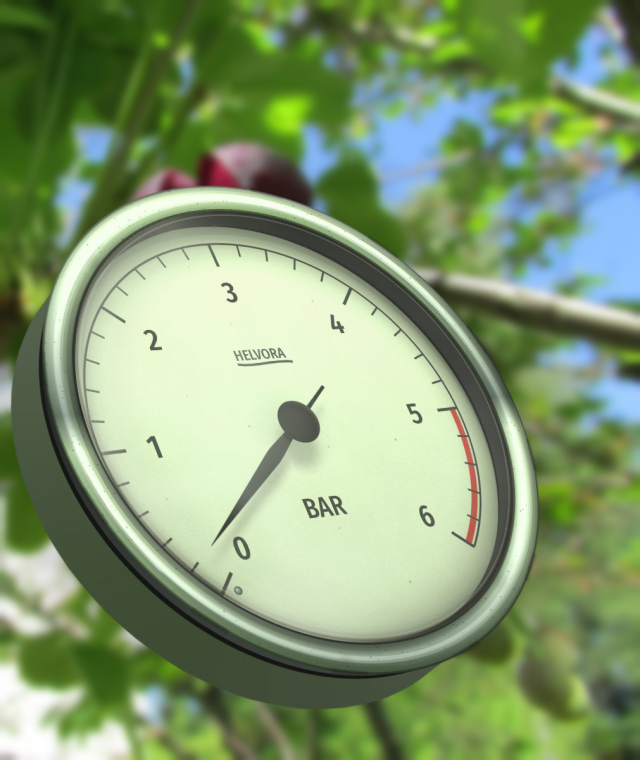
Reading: **0.2** bar
